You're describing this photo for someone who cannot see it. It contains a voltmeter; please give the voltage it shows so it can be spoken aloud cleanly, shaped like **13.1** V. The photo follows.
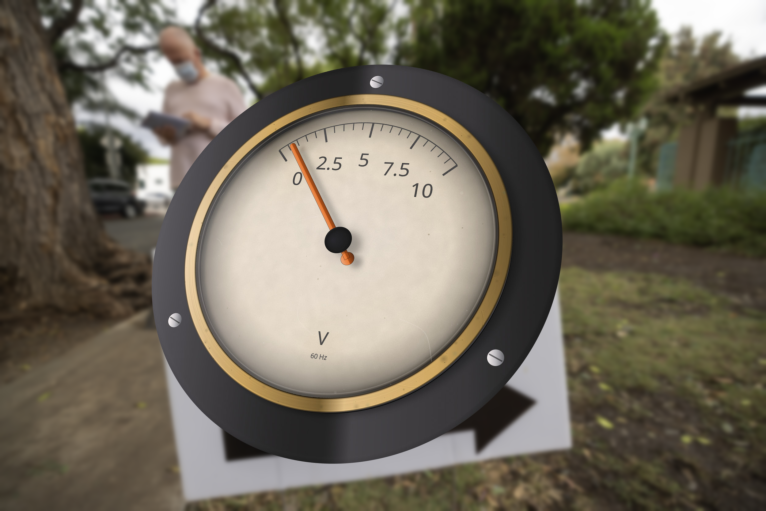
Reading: **0.75** V
